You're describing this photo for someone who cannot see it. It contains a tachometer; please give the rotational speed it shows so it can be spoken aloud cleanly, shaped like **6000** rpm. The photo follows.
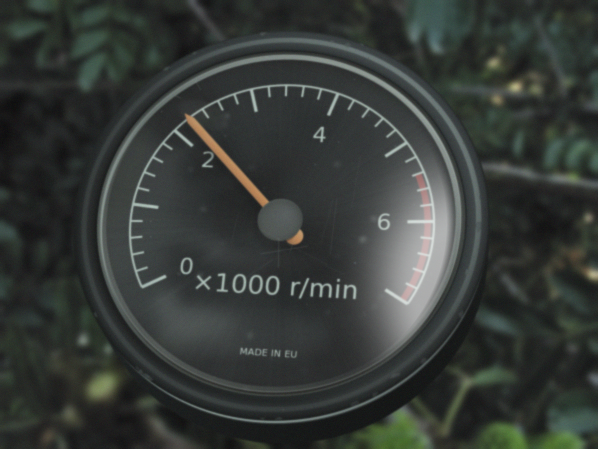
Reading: **2200** rpm
